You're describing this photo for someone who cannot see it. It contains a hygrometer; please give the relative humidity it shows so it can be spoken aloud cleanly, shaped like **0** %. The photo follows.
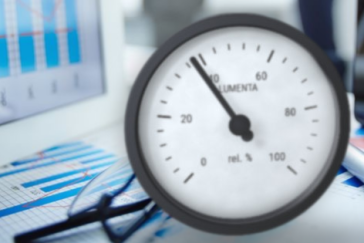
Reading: **38** %
